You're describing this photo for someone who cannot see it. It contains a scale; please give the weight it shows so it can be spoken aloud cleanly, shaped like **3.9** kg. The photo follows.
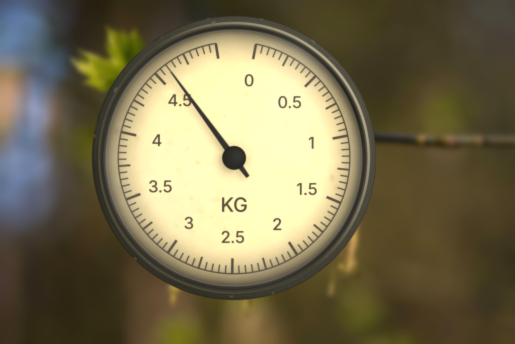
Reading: **4.6** kg
